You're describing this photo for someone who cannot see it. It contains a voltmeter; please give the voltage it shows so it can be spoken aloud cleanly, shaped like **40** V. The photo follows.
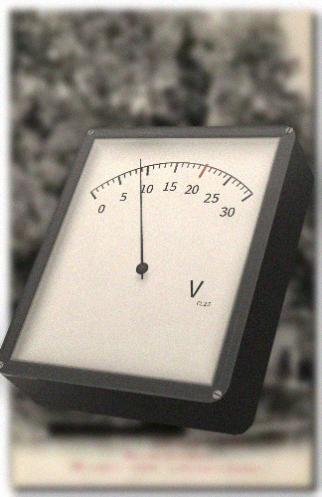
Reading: **9** V
